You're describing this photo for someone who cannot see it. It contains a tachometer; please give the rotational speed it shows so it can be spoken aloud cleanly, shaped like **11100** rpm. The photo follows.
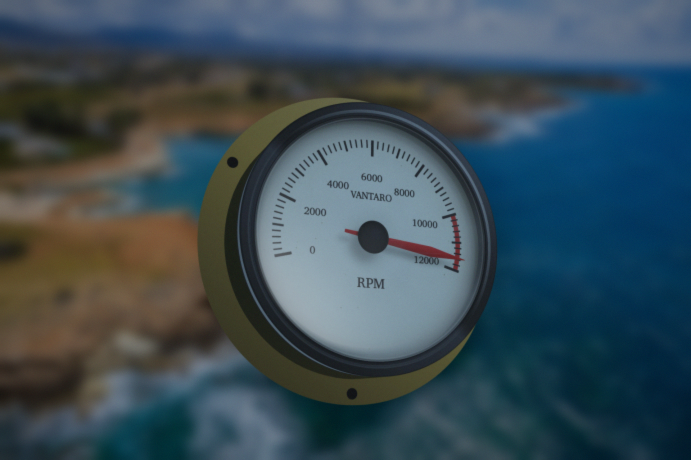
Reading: **11600** rpm
